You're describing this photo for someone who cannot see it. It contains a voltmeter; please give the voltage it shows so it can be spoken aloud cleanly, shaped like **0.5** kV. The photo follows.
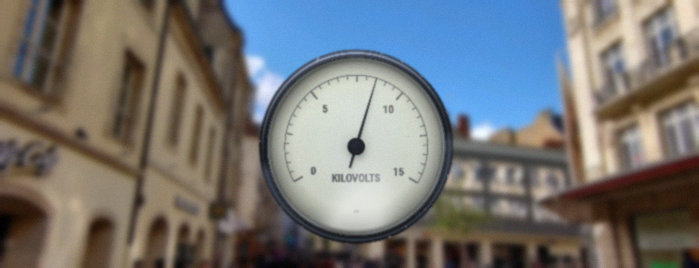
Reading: **8.5** kV
